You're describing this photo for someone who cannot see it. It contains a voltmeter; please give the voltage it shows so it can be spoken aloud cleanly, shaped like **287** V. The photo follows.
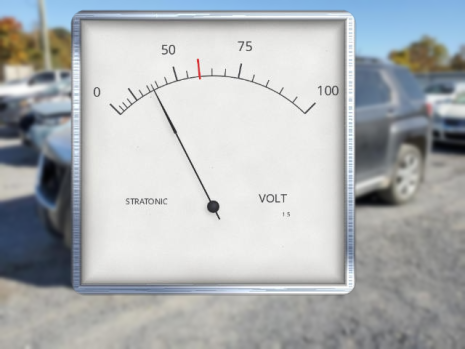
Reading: **37.5** V
